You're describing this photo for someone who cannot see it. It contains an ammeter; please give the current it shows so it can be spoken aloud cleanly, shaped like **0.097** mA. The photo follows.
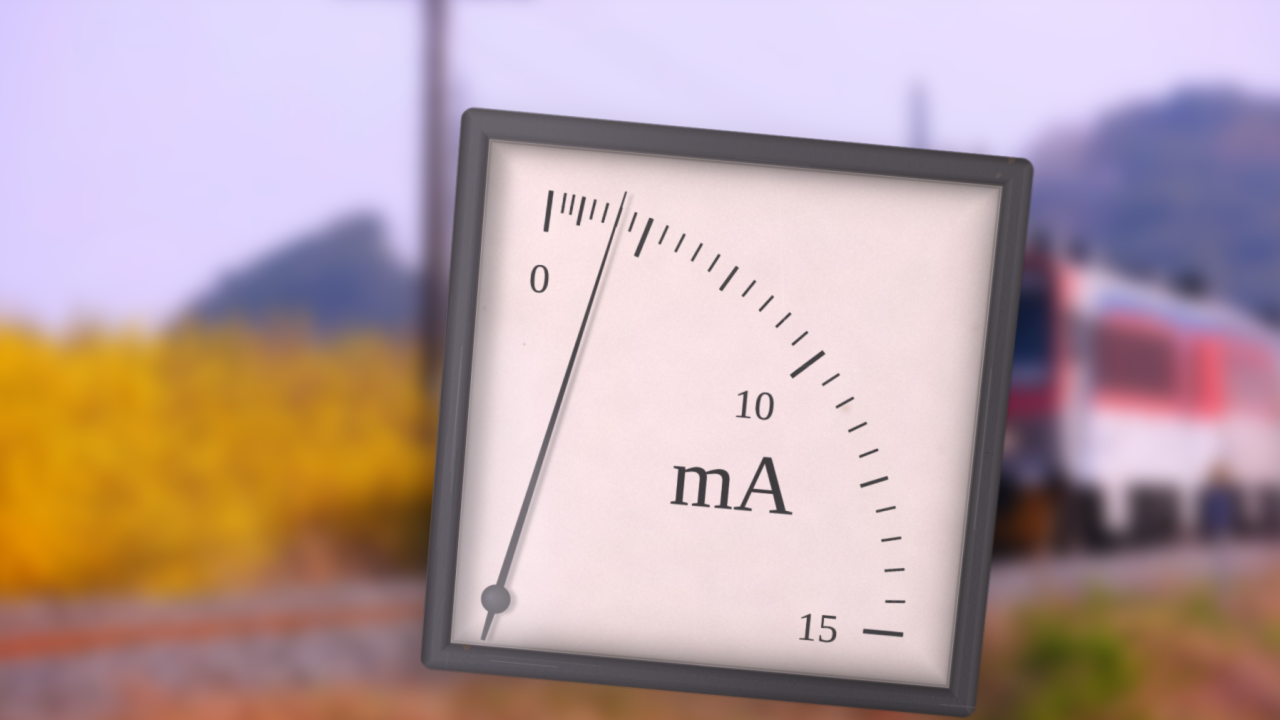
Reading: **4** mA
